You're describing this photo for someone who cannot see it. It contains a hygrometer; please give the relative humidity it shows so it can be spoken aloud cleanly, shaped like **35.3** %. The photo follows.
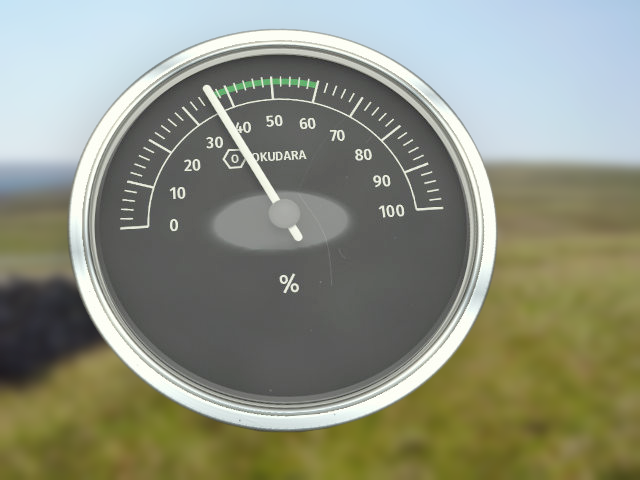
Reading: **36** %
